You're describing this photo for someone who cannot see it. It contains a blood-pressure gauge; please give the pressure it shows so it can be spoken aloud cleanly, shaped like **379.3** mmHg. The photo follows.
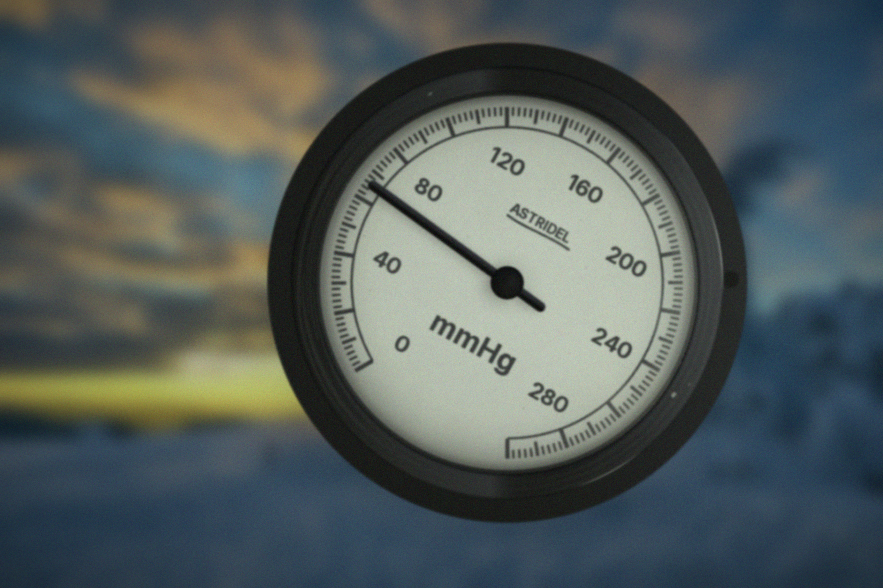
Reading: **66** mmHg
